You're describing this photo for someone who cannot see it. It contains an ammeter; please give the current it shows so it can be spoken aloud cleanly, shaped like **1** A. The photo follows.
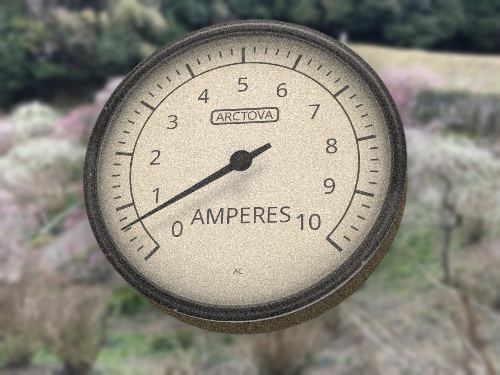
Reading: **0.6** A
